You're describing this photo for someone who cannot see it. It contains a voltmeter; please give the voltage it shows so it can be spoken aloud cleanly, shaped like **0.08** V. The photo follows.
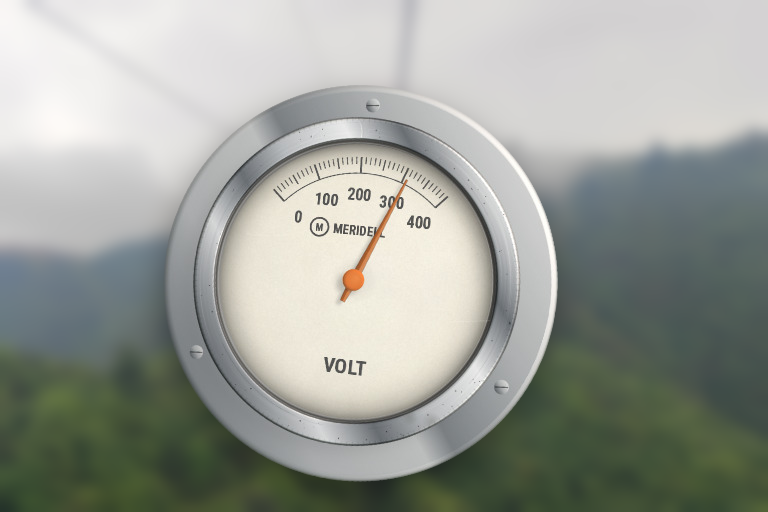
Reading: **310** V
